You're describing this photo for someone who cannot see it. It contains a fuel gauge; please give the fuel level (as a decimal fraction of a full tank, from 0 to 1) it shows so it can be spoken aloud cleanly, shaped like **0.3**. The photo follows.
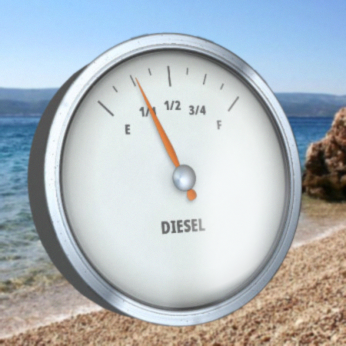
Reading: **0.25**
